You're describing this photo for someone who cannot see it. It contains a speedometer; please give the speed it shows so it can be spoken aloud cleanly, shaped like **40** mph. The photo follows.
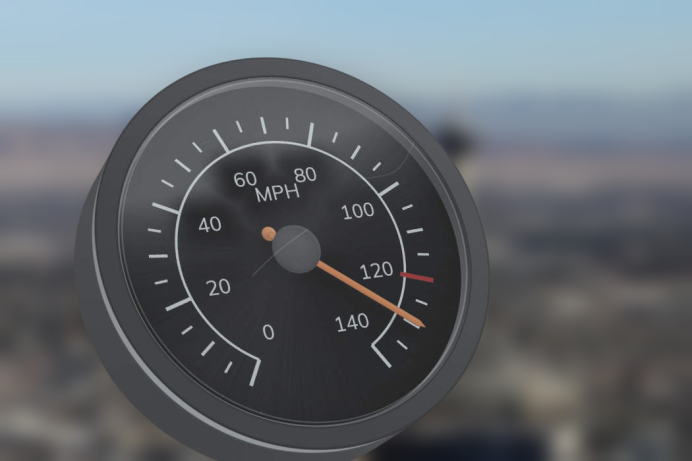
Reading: **130** mph
